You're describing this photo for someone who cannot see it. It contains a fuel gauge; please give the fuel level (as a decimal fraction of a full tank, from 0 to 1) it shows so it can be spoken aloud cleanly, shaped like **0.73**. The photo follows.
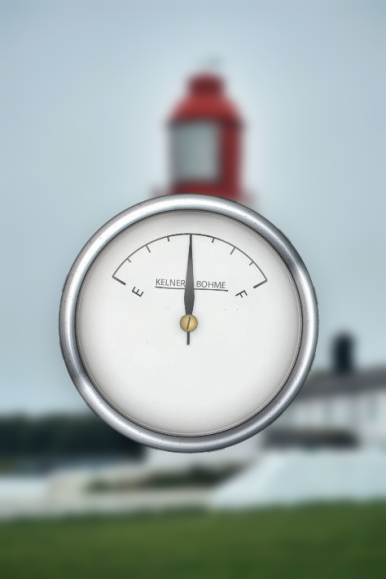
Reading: **0.5**
